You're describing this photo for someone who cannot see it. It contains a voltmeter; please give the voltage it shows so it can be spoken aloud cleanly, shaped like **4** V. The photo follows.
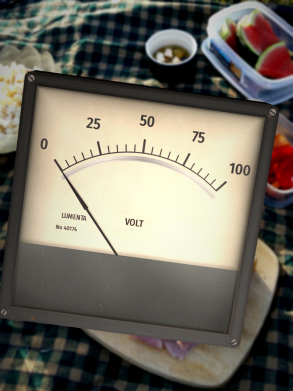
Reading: **0** V
